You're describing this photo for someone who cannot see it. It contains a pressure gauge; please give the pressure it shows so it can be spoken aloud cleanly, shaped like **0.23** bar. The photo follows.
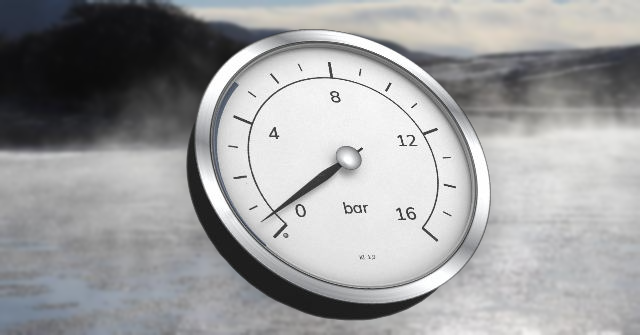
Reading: **0.5** bar
